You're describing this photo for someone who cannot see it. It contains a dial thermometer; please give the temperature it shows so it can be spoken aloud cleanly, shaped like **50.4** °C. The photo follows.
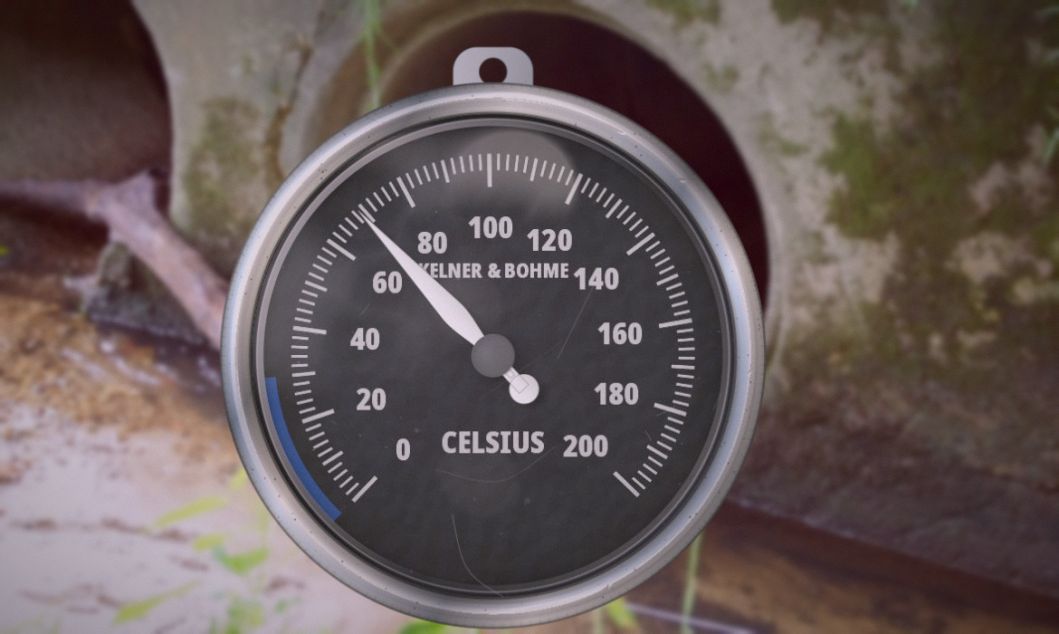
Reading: **69** °C
